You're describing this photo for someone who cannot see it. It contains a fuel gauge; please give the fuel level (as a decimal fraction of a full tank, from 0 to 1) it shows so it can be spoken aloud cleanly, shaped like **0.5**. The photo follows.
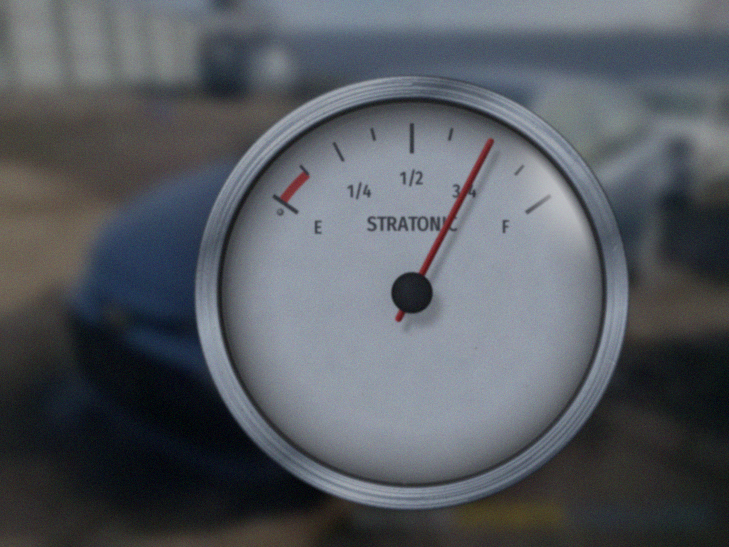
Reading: **0.75**
